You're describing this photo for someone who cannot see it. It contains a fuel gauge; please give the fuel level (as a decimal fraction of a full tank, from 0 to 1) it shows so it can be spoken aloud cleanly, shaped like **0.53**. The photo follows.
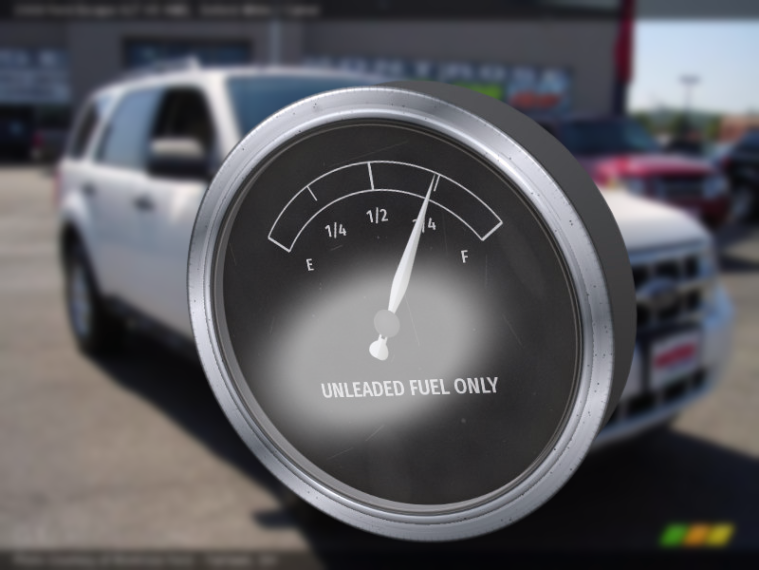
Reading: **0.75**
